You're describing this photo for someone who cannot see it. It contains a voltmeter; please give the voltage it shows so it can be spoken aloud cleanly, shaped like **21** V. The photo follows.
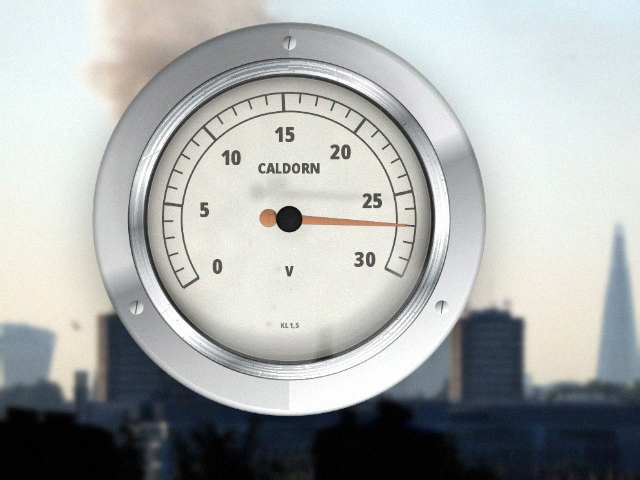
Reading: **27** V
